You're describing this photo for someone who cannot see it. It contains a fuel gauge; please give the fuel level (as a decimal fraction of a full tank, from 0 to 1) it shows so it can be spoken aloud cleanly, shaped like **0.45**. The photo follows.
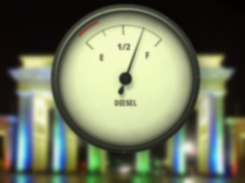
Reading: **0.75**
